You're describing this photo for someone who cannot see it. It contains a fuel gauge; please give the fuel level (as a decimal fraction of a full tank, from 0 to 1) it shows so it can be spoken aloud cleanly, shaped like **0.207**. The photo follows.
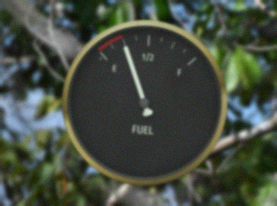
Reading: **0.25**
